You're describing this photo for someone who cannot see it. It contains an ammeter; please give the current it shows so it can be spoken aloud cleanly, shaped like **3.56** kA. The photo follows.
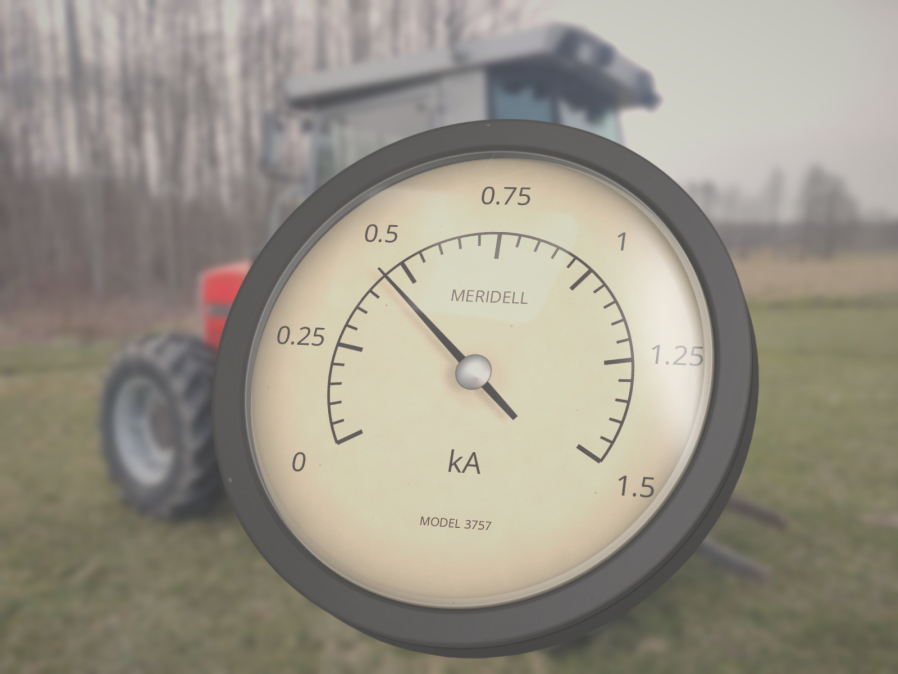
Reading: **0.45** kA
